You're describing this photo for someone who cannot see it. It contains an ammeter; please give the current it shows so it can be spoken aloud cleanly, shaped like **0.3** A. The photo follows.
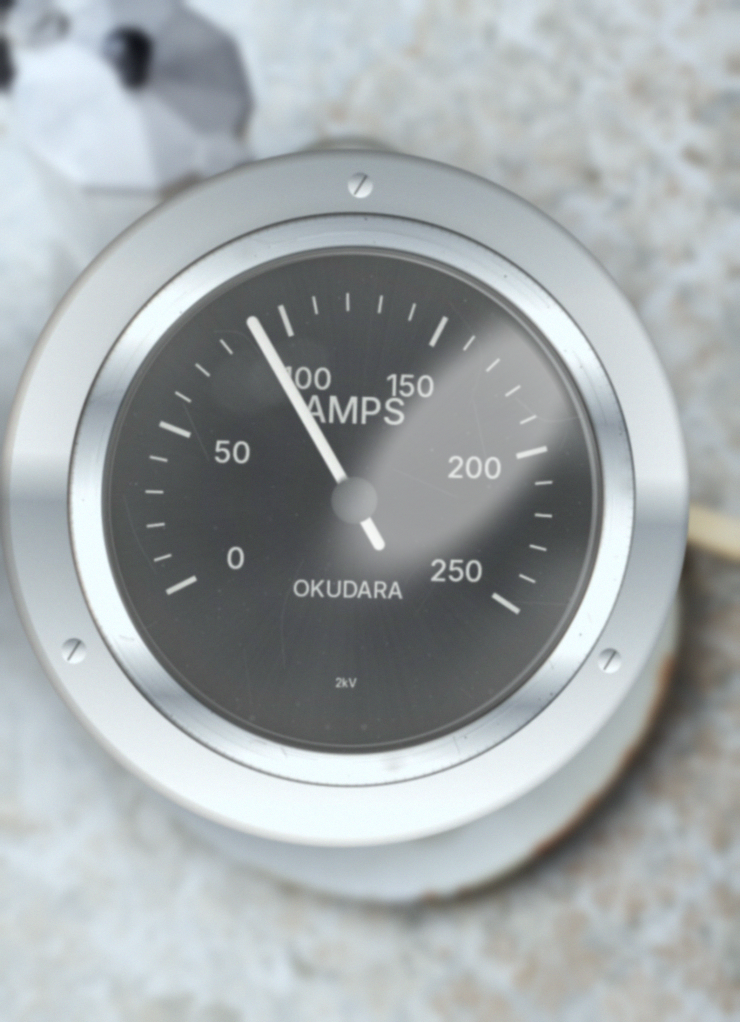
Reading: **90** A
